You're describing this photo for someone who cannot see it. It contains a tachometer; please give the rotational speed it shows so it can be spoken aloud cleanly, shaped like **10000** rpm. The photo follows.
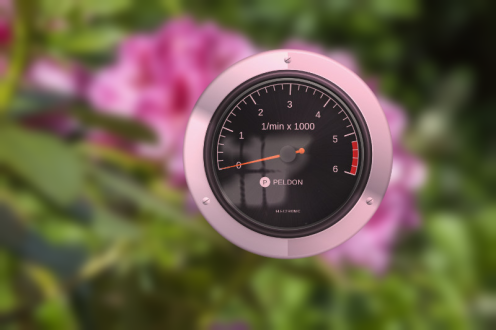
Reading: **0** rpm
